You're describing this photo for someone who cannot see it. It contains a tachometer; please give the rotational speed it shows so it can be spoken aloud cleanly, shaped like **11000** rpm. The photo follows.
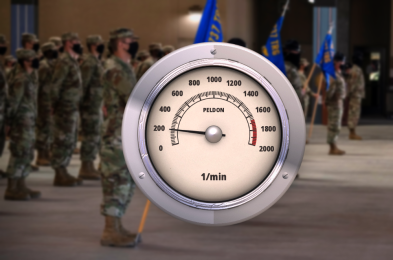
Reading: **200** rpm
